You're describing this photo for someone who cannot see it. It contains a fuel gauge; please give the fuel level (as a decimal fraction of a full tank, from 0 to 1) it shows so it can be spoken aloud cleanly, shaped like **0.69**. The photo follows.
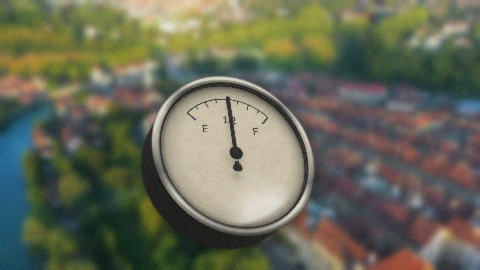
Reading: **0.5**
